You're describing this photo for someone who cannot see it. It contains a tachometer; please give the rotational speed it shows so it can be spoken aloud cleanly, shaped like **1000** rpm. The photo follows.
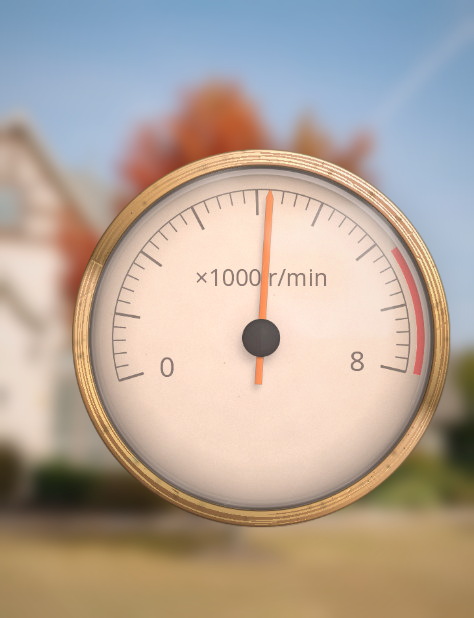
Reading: **4200** rpm
